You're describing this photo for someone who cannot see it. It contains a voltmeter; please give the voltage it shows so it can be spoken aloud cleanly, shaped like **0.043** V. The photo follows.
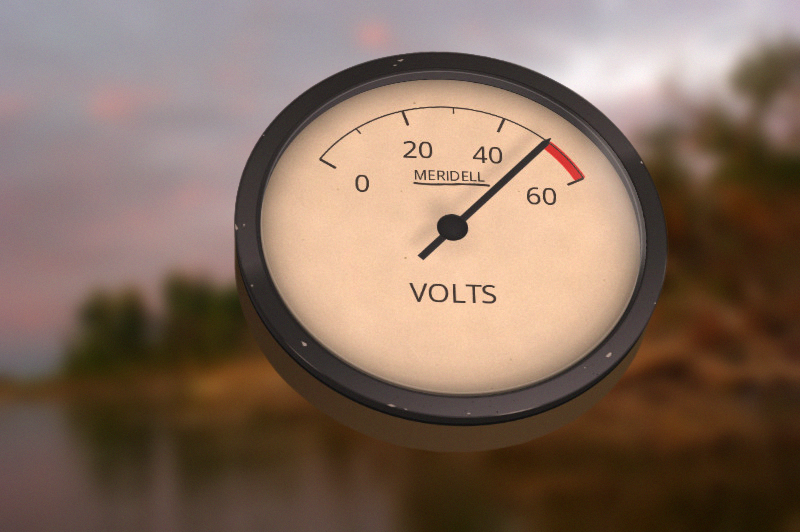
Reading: **50** V
